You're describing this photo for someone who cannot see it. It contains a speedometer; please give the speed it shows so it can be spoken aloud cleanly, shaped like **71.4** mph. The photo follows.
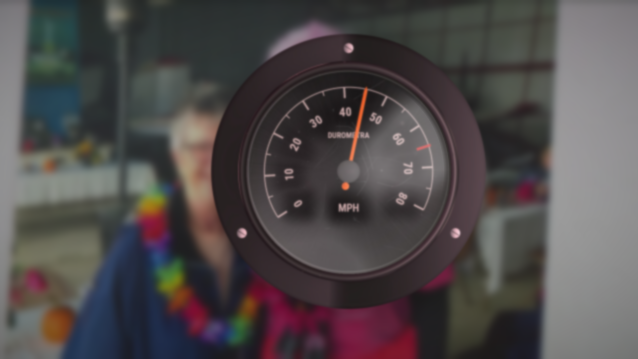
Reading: **45** mph
